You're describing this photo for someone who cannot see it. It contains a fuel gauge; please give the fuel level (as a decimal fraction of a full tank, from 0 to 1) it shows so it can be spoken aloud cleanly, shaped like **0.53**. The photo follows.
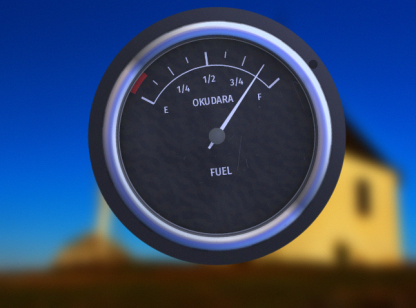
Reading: **0.875**
